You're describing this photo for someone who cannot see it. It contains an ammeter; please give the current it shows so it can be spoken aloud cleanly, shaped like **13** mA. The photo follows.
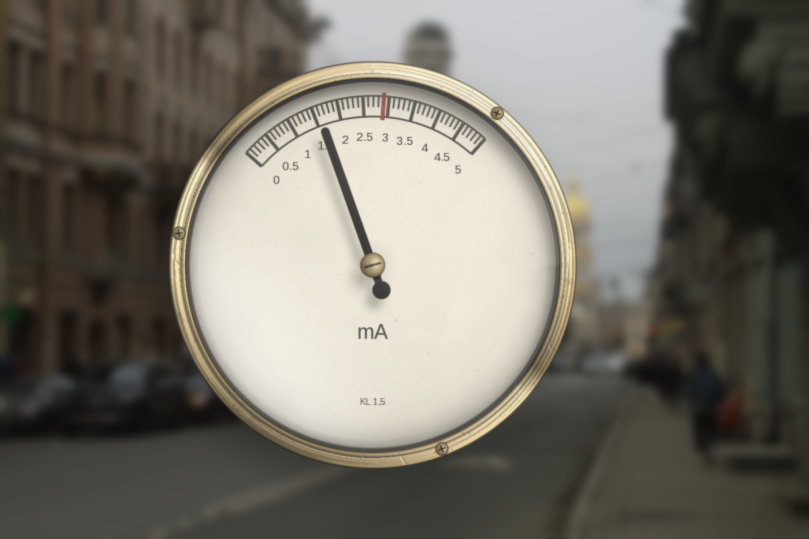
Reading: **1.6** mA
